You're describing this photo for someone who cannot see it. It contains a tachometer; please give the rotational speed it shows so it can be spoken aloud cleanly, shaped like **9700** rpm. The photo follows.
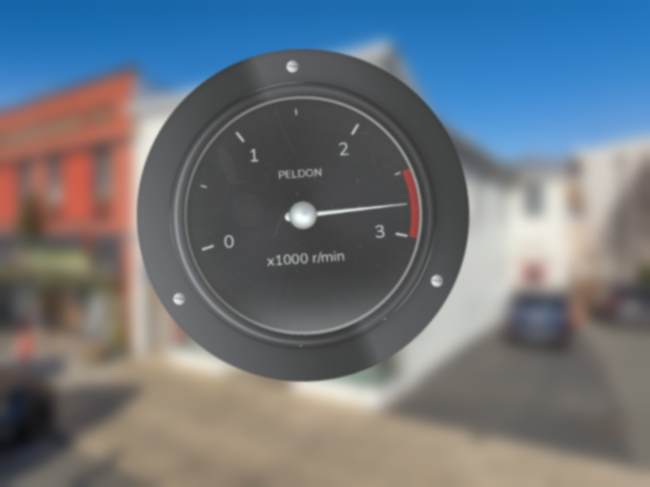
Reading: **2750** rpm
